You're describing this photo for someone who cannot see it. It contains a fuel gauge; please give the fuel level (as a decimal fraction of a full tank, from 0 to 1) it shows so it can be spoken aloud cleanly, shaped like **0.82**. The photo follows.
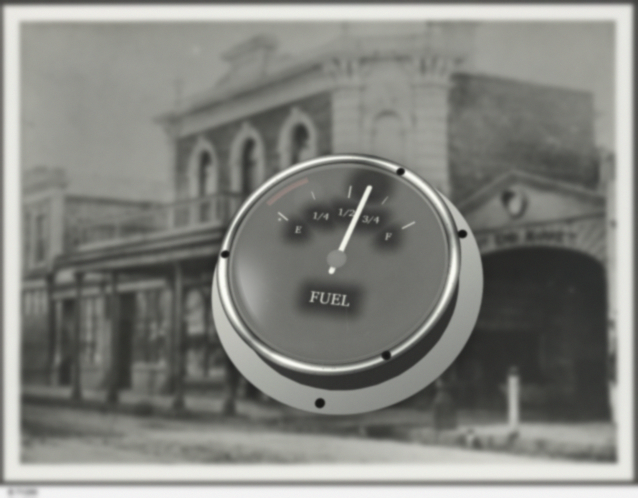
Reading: **0.625**
